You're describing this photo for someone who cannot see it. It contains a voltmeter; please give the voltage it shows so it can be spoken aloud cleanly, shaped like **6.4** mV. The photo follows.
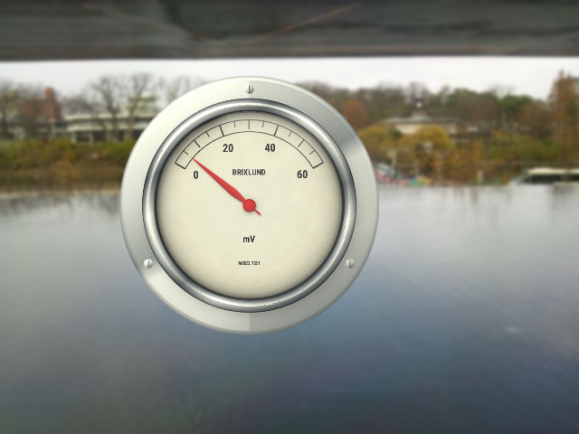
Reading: **5** mV
